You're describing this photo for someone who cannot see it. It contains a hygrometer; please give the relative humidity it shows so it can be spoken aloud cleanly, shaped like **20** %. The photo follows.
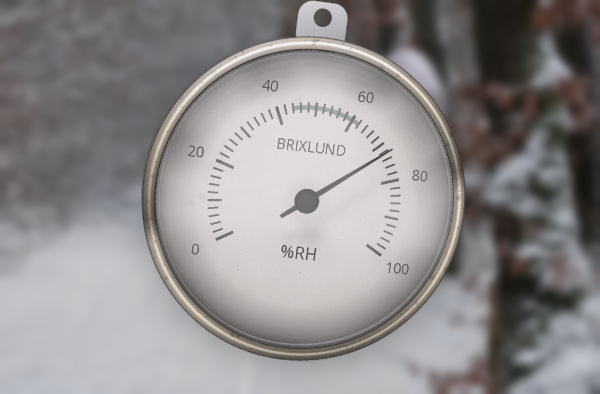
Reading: **72** %
